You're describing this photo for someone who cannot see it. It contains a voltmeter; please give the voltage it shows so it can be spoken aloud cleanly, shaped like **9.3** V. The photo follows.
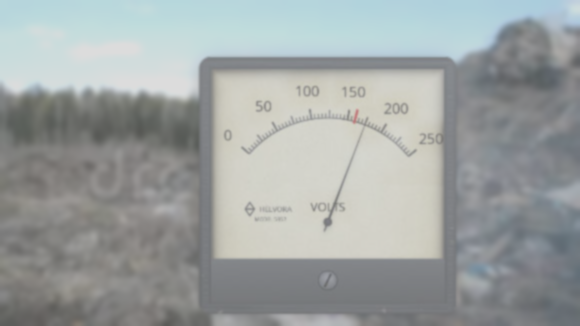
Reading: **175** V
